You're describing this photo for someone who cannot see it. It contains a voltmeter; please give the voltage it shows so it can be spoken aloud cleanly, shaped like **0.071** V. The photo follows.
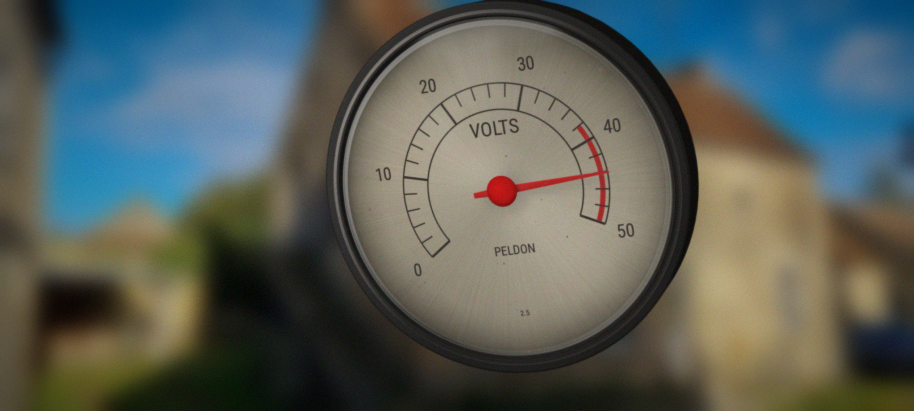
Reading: **44** V
